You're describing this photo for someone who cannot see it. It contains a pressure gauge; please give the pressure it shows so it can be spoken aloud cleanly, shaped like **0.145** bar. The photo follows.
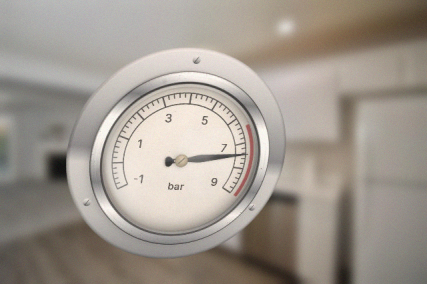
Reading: **7.4** bar
